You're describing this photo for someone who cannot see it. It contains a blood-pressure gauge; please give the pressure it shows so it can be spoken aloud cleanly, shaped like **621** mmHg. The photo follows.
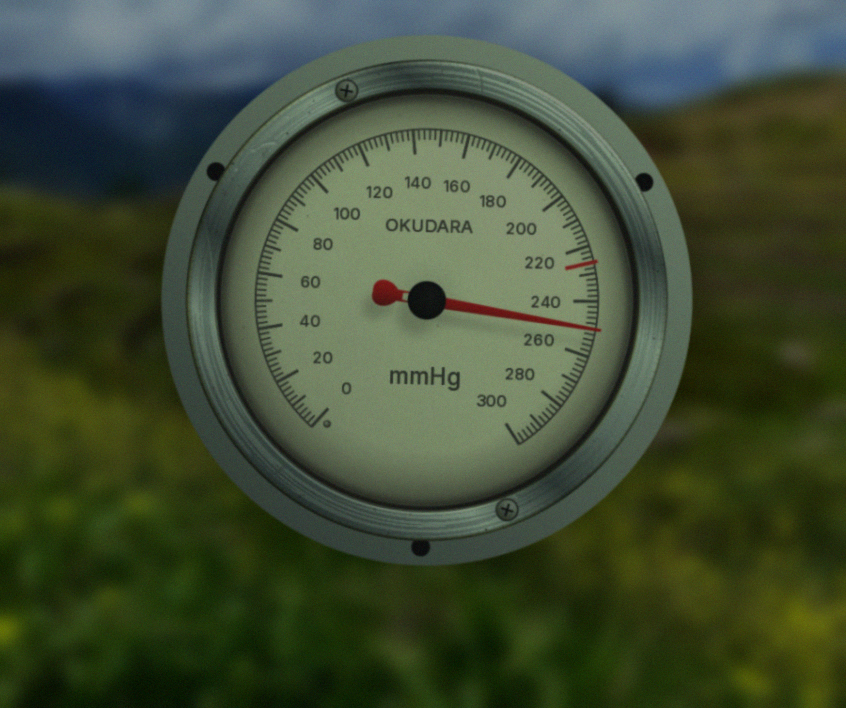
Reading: **250** mmHg
